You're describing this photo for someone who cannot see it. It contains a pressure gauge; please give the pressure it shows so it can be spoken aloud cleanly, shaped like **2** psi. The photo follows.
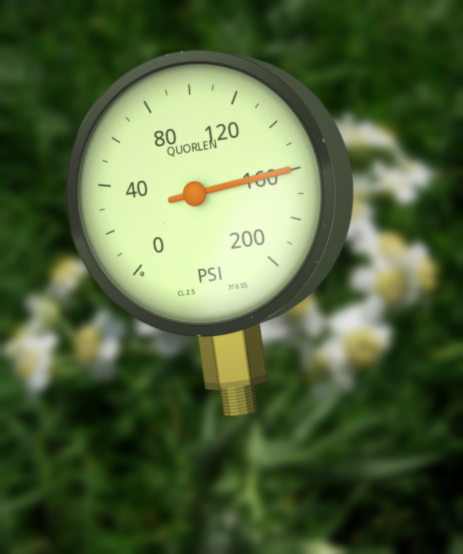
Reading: **160** psi
